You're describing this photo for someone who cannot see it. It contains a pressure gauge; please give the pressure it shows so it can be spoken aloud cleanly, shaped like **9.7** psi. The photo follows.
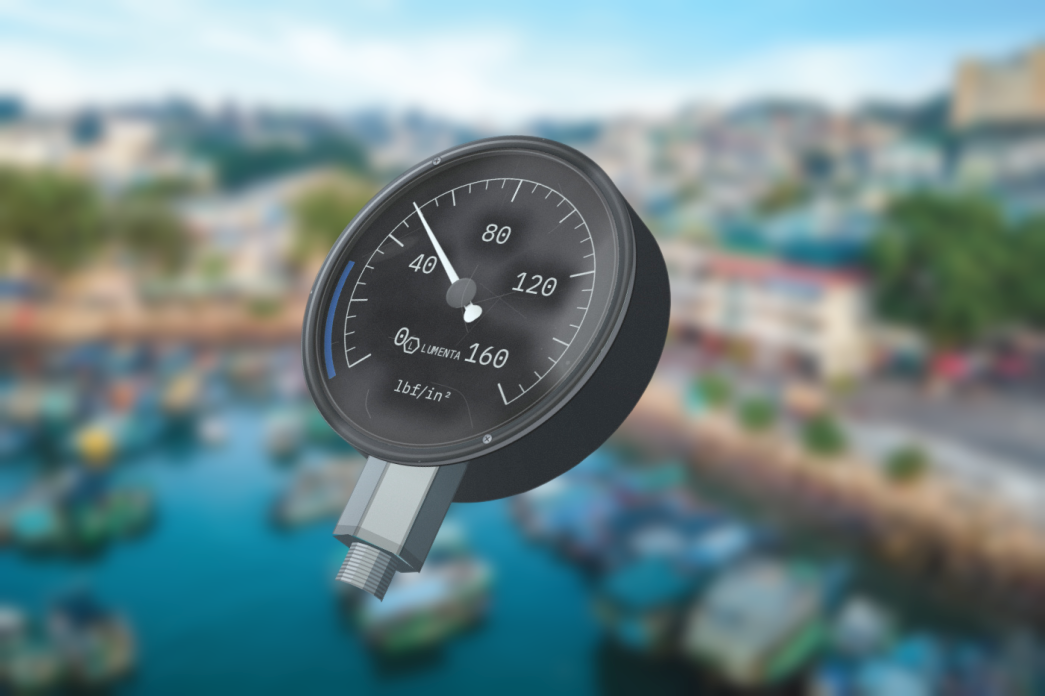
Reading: **50** psi
